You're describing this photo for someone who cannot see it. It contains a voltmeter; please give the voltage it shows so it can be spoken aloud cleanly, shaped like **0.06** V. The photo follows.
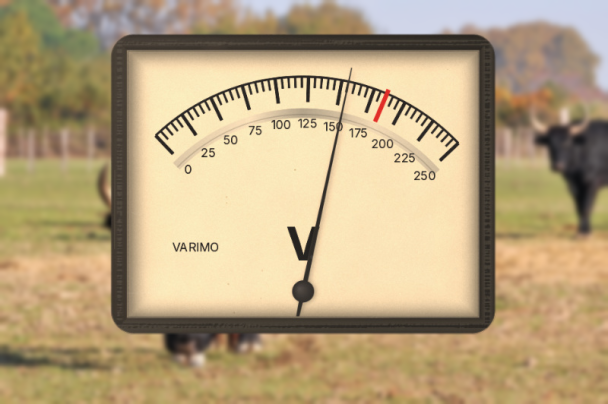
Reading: **155** V
